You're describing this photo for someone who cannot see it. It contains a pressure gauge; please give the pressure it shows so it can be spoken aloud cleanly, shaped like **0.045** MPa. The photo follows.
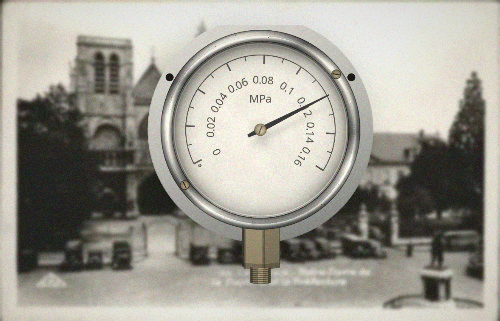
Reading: **0.12** MPa
